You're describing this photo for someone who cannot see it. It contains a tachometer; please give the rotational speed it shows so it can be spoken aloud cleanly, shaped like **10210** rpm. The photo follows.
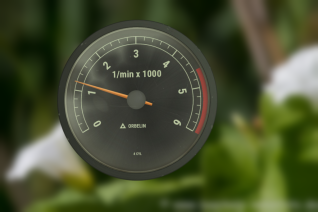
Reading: **1200** rpm
